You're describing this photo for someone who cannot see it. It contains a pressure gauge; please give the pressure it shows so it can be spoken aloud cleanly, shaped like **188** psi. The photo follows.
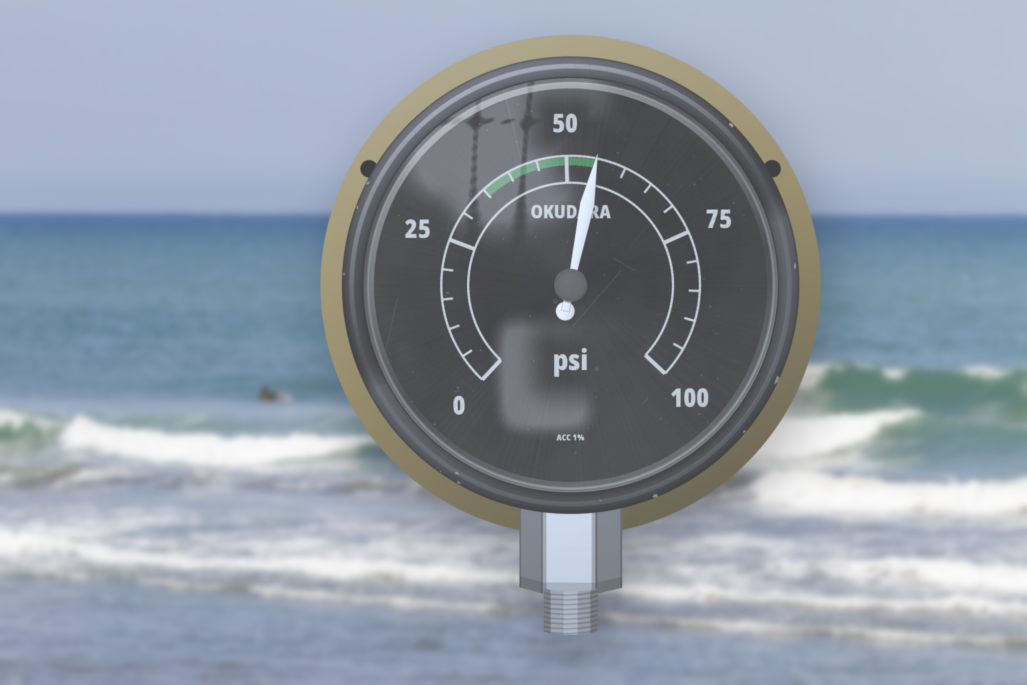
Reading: **55** psi
